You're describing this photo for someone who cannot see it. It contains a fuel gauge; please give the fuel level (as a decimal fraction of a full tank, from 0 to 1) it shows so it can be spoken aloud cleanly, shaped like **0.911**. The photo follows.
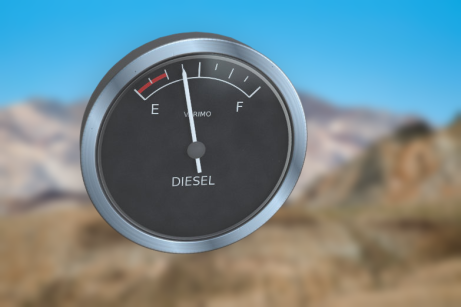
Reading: **0.375**
